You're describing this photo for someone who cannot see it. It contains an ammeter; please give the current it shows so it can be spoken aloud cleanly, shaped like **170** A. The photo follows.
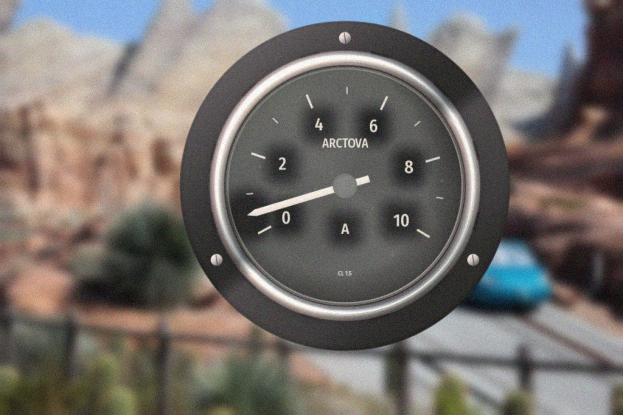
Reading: **0.5** A
